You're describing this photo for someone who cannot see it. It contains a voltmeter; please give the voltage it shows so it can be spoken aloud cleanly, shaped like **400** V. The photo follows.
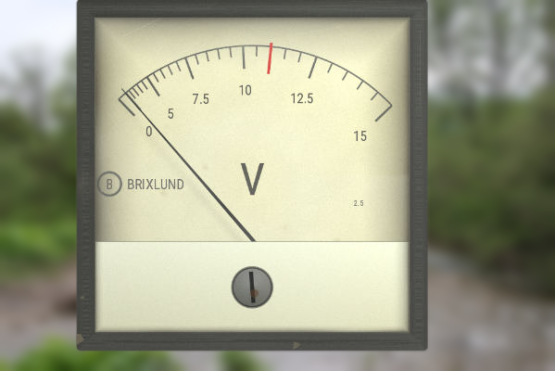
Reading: **2.5** V
